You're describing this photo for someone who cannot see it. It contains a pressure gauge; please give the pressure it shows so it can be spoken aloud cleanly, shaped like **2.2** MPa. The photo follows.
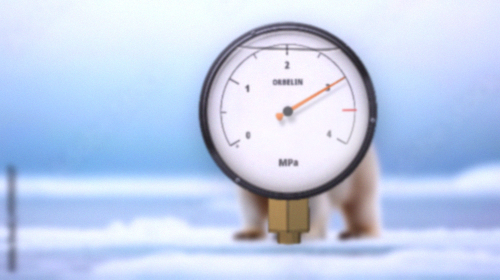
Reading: **3** MPa
